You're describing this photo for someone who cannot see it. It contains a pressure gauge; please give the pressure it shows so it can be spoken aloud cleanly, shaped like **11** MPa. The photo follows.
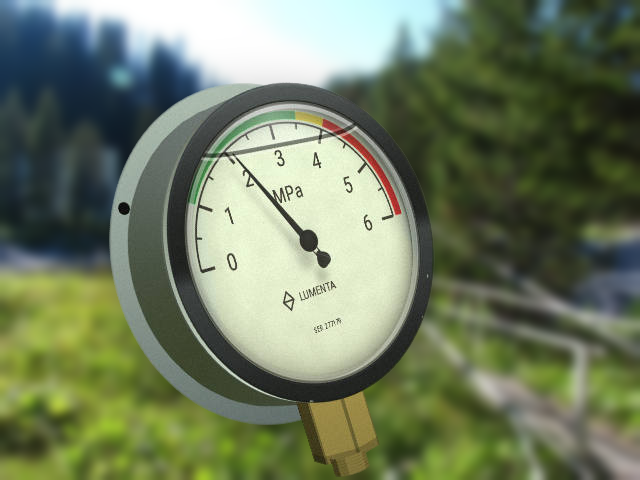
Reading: **2** MPa
